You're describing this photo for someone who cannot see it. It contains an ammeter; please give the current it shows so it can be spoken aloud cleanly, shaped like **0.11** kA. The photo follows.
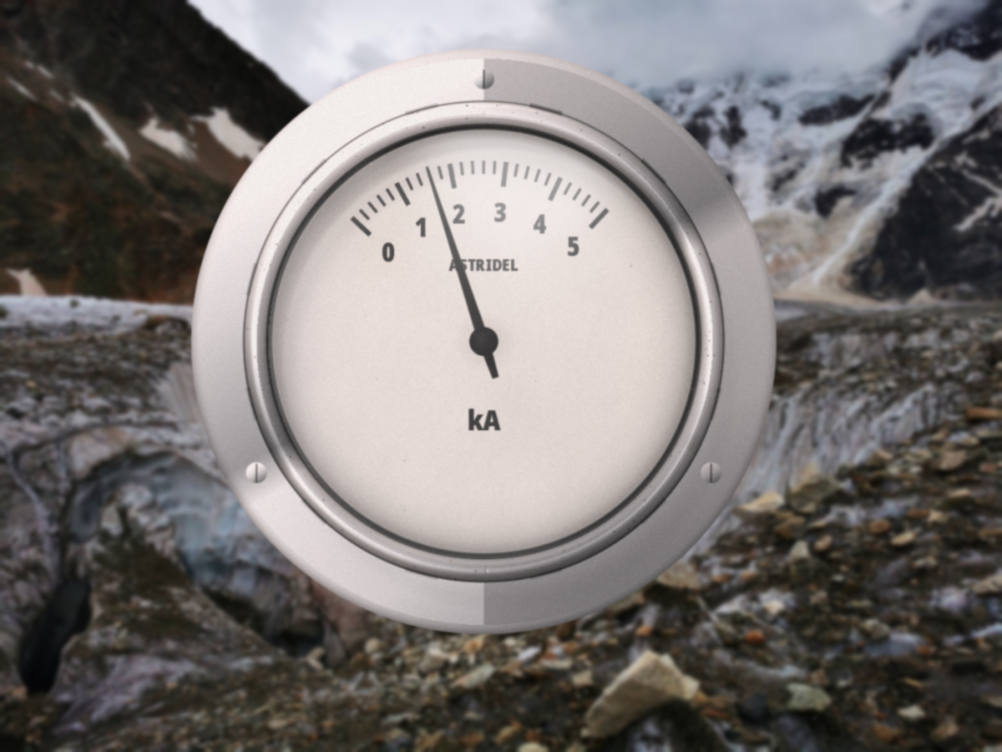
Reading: **1.6** kA
